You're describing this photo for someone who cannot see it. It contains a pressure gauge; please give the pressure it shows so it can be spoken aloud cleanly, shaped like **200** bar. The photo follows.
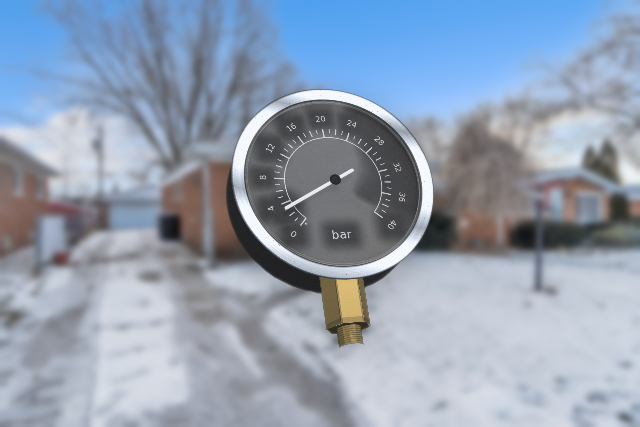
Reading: **3** bar
